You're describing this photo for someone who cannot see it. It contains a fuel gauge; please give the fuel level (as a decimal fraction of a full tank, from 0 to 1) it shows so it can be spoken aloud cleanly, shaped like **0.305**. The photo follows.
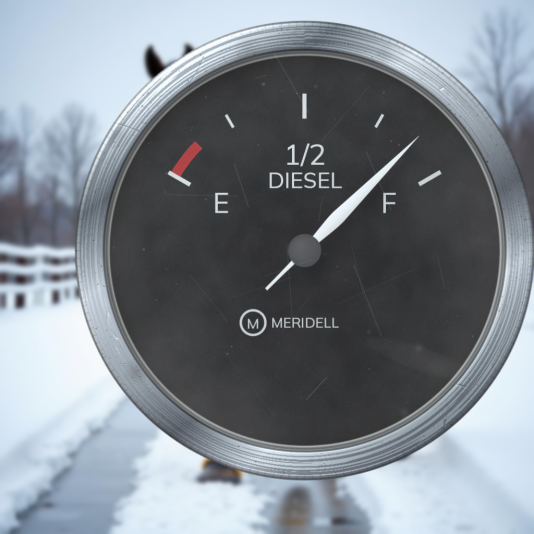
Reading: **0.875**
